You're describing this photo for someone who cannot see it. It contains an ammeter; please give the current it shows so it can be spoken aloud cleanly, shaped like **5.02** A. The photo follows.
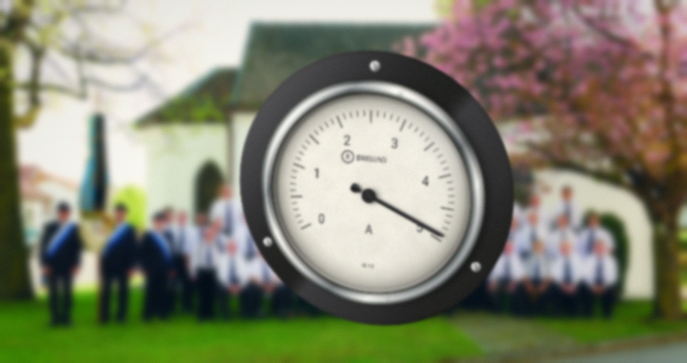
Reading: **4.9** A
